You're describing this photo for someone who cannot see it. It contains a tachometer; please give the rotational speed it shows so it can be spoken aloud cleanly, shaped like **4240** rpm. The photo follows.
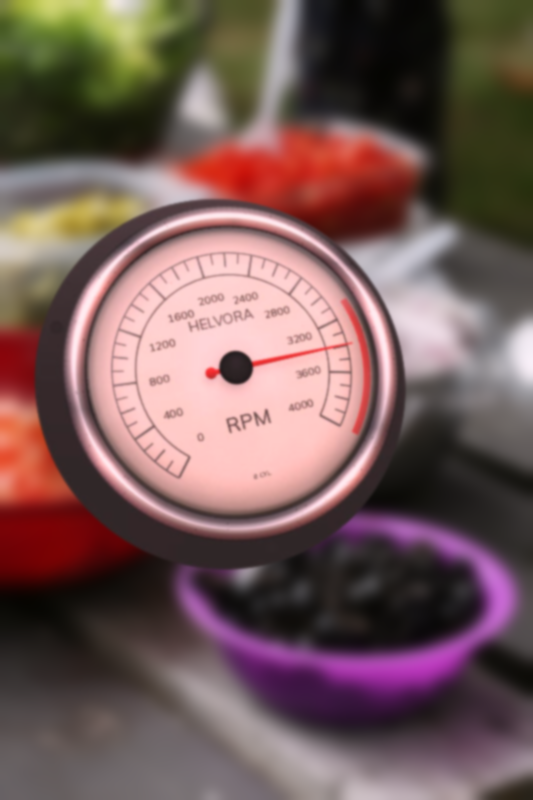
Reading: **3400** rpm
